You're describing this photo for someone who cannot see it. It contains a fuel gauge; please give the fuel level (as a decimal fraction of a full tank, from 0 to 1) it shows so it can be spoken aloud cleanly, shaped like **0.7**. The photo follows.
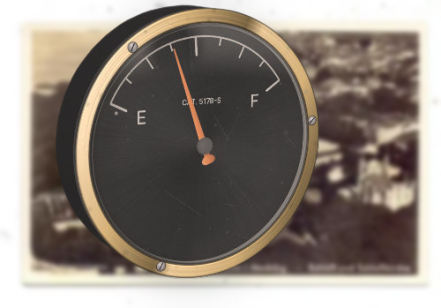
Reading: **0.375**
